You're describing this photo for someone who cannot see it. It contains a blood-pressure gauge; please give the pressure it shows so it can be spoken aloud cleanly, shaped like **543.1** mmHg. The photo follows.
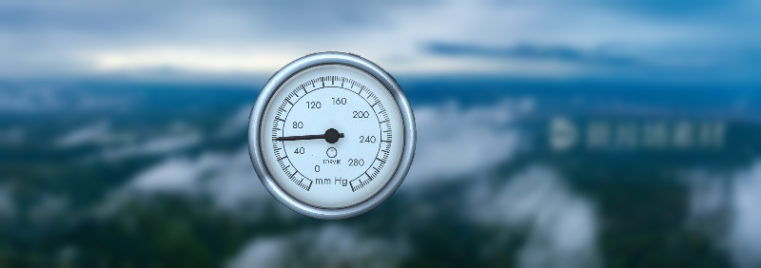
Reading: **60** mmHg
